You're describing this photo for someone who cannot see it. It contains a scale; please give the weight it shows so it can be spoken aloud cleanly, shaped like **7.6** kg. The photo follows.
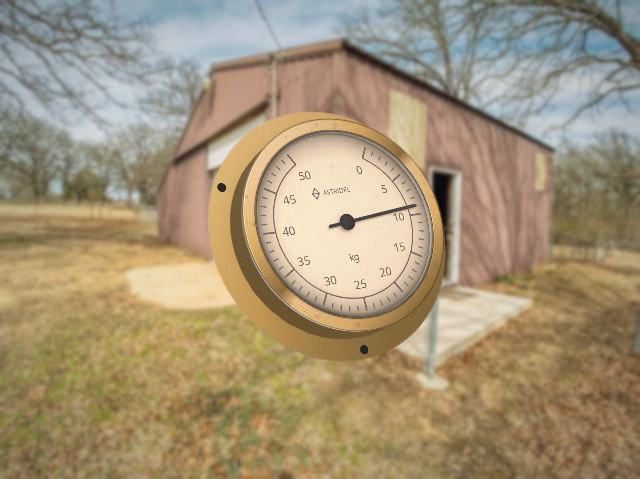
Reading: **9** kg
